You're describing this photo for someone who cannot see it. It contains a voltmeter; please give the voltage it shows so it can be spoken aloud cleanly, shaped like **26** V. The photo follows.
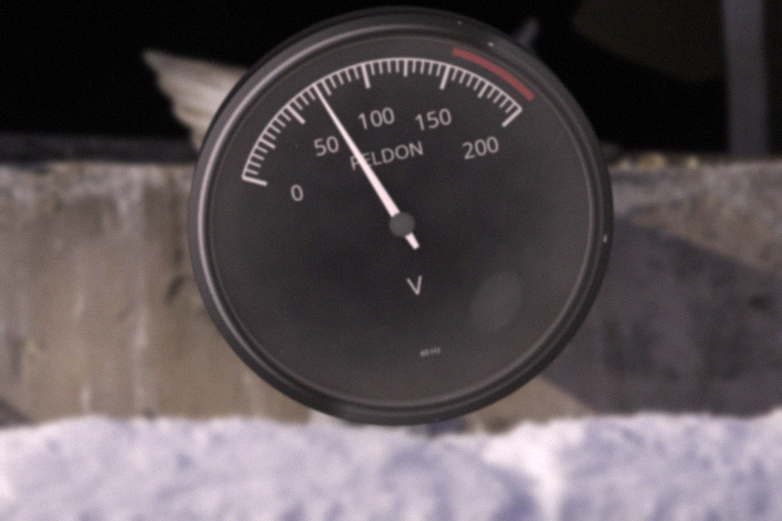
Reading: **70** V
